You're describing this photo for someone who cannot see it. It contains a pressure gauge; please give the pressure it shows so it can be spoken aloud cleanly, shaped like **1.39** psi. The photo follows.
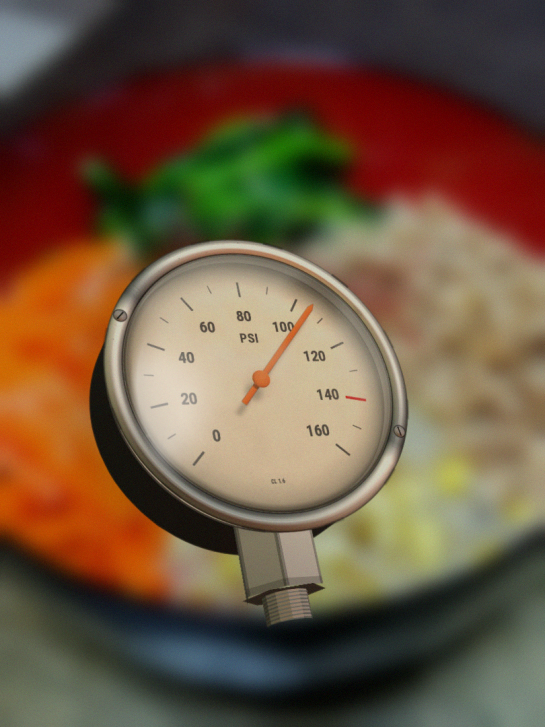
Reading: **105** psi
